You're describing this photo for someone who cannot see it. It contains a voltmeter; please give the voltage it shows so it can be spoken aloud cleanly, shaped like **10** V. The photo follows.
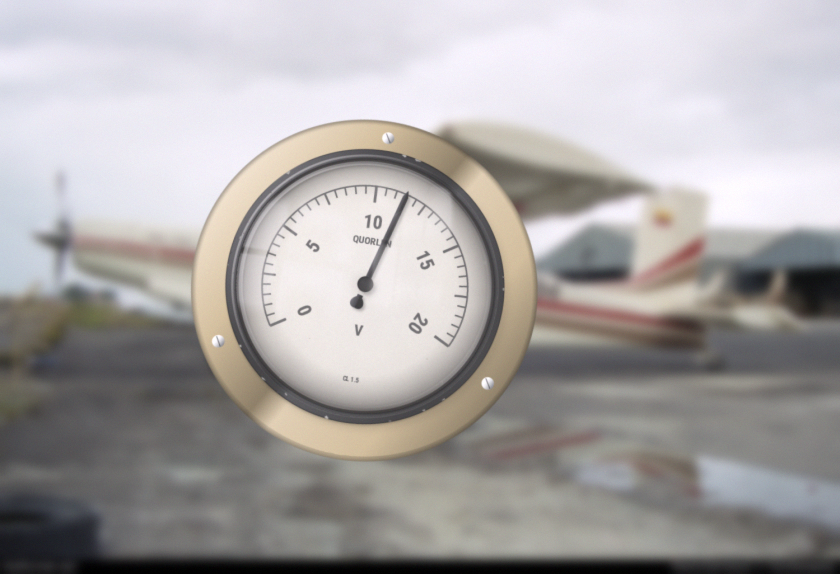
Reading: **11.5** V
